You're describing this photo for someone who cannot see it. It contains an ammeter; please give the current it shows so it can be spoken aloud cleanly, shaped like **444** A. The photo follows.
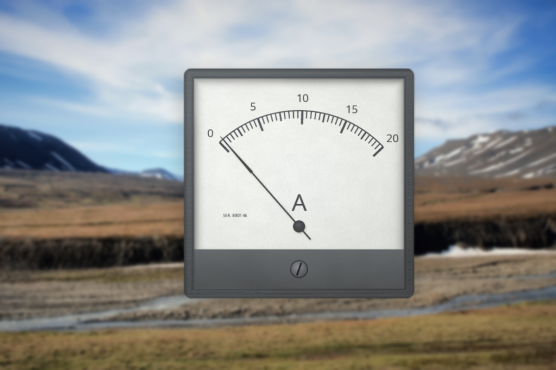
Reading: **0.5** A
